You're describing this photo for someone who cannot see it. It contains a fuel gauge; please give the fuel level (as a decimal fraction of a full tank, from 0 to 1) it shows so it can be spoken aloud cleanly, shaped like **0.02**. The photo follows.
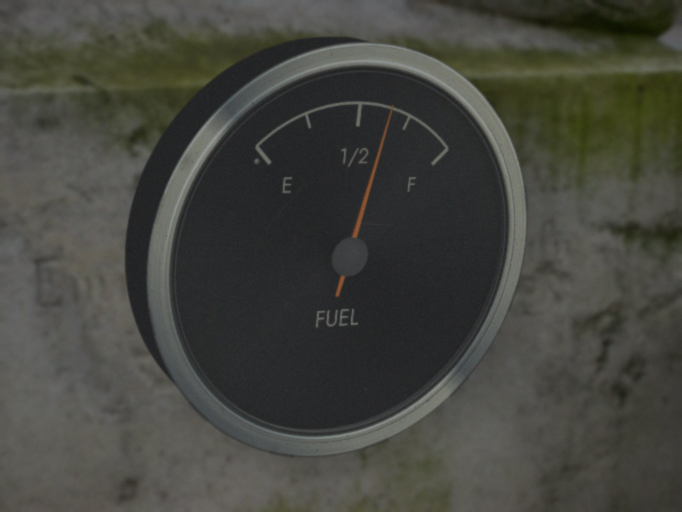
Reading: **0.625**
